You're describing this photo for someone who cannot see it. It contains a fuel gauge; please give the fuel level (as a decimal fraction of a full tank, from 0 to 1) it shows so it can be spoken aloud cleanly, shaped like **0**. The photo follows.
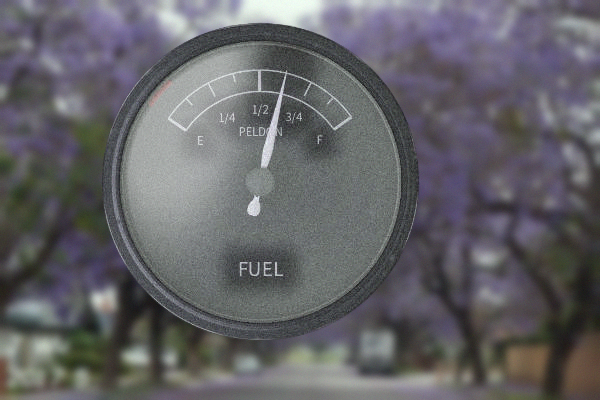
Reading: **0.625**
